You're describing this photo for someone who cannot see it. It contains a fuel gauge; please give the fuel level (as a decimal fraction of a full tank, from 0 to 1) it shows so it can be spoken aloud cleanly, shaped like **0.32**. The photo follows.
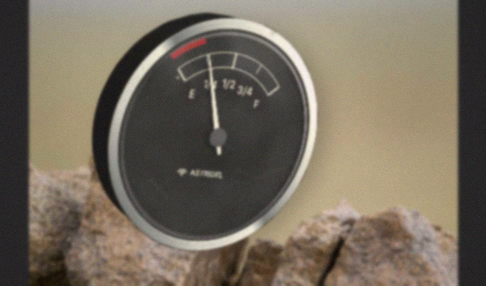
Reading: **0.25**
